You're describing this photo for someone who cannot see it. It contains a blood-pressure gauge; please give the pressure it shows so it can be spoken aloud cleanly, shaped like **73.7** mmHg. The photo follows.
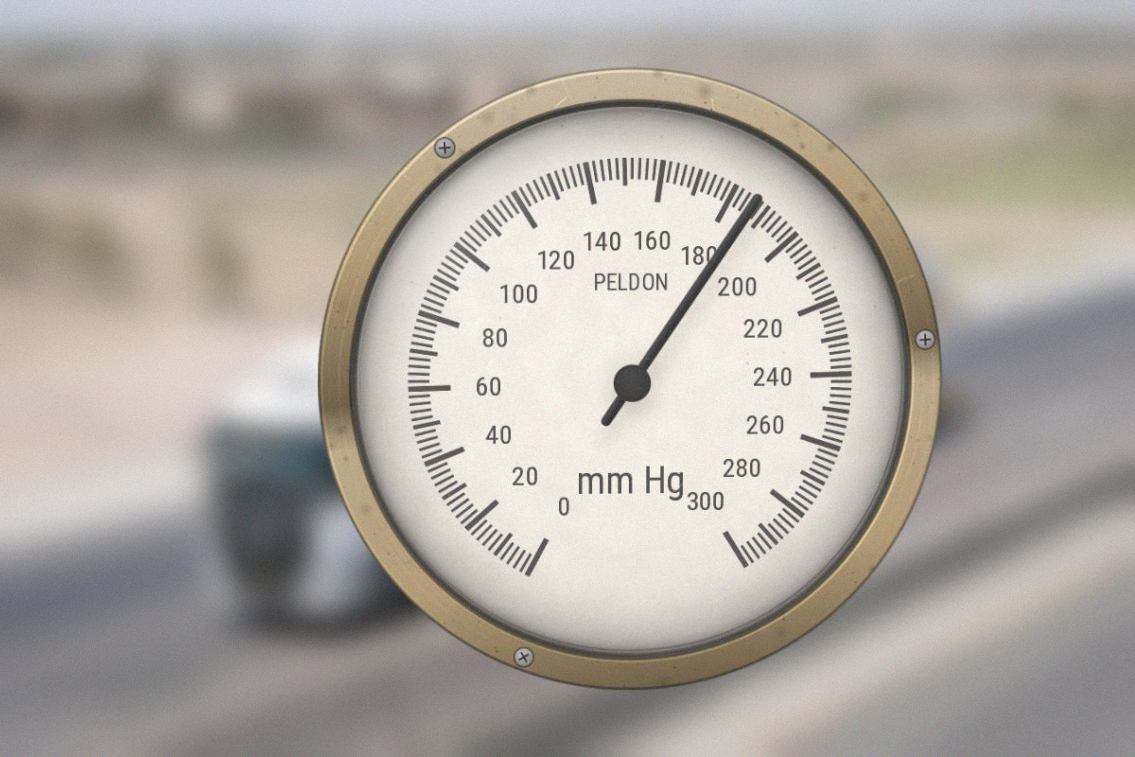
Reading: **186** mmHg
